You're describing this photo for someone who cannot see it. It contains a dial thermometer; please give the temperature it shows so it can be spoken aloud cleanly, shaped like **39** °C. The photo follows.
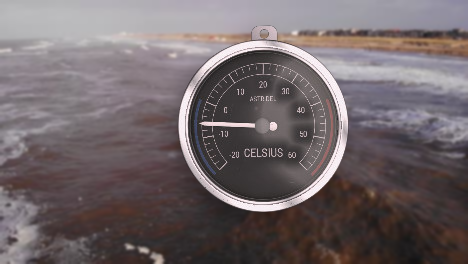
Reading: **-6** °C
